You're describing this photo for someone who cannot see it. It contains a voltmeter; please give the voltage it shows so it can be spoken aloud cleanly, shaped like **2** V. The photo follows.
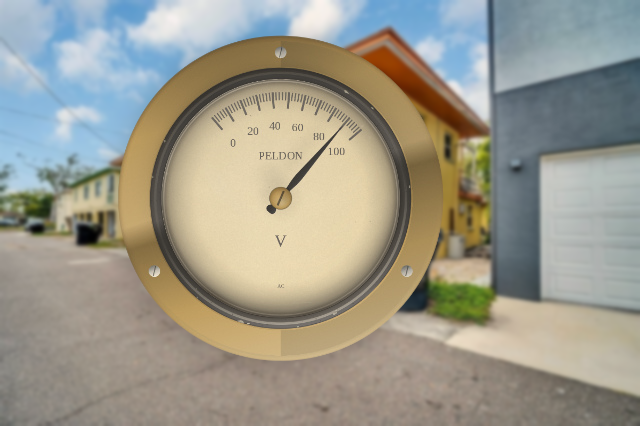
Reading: **90** V
